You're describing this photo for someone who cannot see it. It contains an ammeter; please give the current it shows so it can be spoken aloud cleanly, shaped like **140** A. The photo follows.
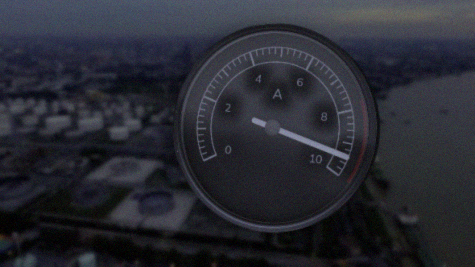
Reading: **9.4** A
